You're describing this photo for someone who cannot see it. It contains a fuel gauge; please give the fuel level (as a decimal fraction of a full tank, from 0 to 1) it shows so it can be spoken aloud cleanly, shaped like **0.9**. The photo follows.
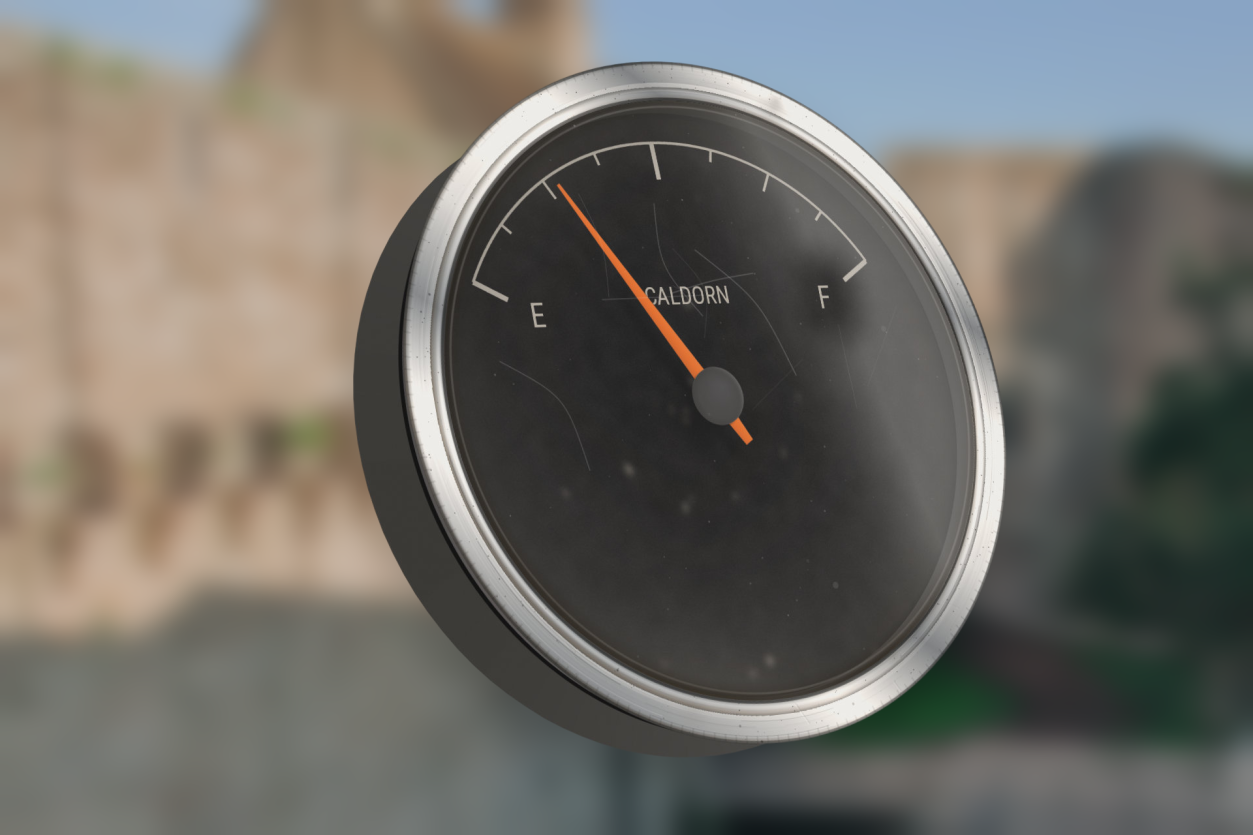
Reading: **0.25**
